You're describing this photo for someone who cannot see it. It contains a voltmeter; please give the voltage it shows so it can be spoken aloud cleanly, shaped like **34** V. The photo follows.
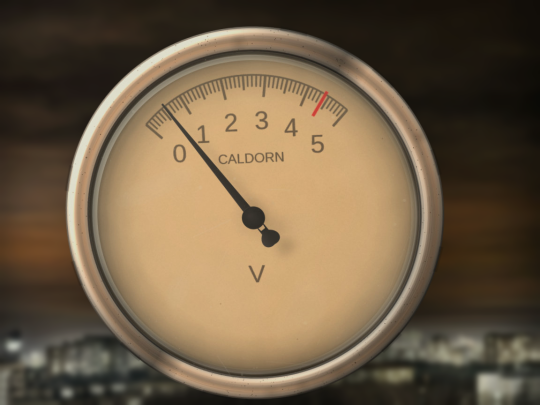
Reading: **0.6** V
